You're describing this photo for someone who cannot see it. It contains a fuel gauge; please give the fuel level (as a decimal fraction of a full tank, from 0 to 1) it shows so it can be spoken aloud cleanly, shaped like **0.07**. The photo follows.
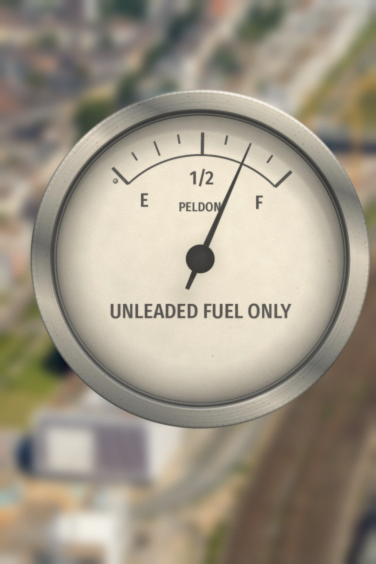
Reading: **0.75**
